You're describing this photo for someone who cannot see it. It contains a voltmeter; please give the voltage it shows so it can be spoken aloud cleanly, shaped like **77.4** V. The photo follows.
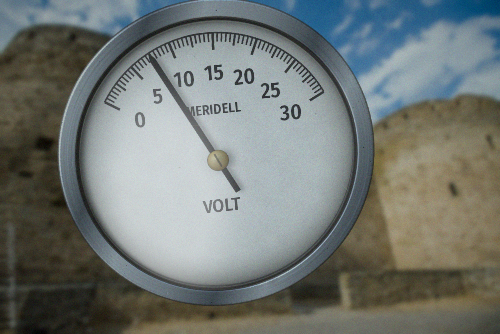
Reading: **7.5** V
